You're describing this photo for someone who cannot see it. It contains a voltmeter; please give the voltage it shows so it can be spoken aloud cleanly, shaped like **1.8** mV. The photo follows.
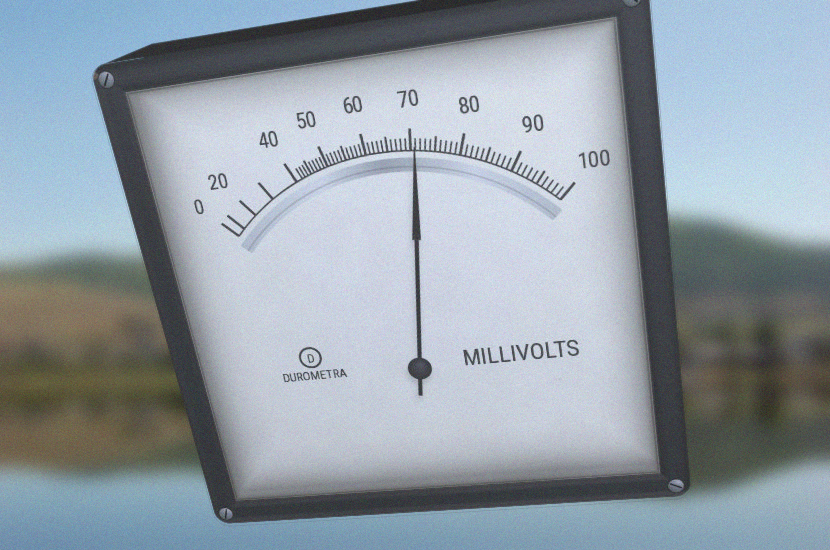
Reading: **71** mV
